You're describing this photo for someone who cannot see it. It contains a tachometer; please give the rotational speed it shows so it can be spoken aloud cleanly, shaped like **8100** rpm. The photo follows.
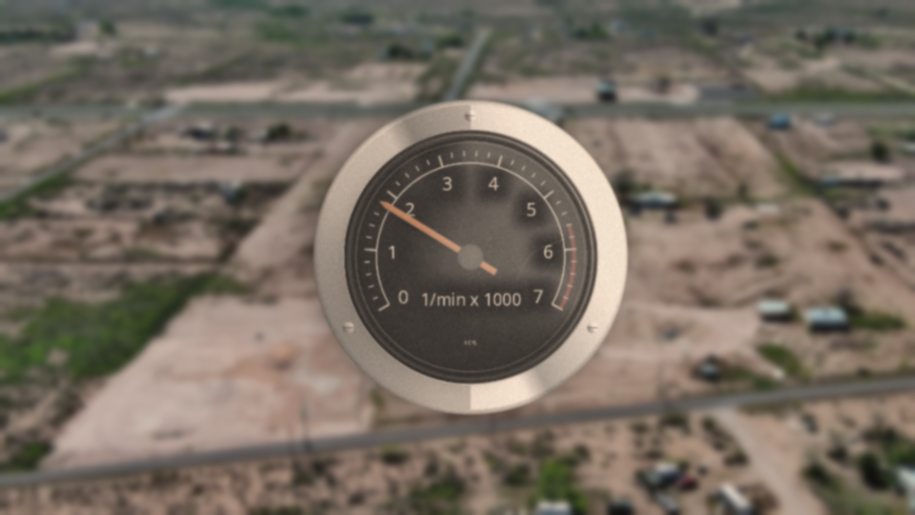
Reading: **1800** rpm
